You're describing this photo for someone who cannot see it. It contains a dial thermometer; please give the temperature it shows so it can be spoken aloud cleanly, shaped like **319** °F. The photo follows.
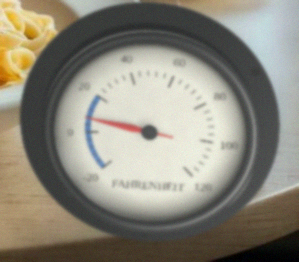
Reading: **8** °F
